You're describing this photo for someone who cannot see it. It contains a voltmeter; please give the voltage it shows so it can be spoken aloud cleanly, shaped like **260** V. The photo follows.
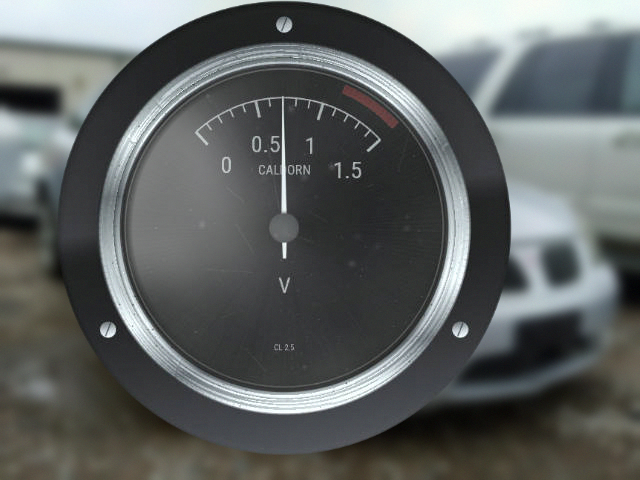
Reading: **0.7** V
